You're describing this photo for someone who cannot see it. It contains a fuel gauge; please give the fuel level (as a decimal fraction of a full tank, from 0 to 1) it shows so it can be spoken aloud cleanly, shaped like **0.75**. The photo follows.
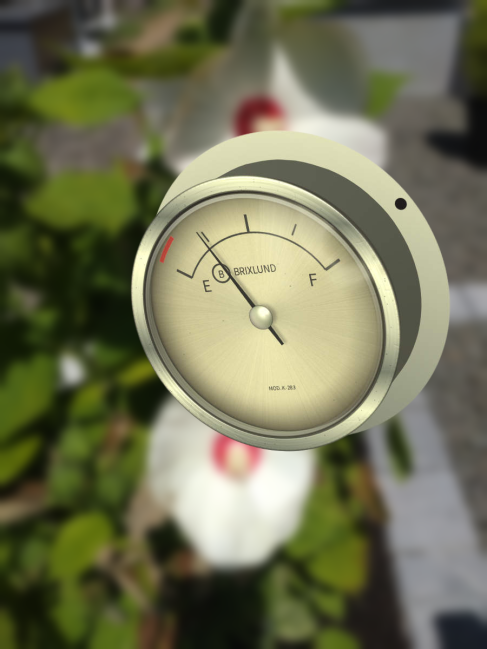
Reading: **0.25**
